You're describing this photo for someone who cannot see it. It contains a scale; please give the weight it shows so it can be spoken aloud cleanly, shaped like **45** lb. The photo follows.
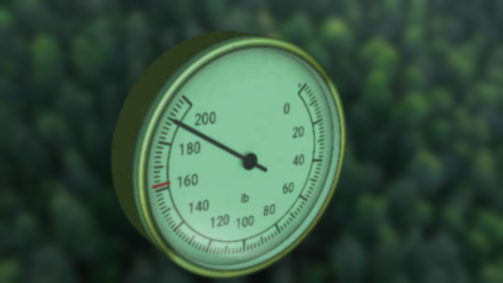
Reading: **190** lb
